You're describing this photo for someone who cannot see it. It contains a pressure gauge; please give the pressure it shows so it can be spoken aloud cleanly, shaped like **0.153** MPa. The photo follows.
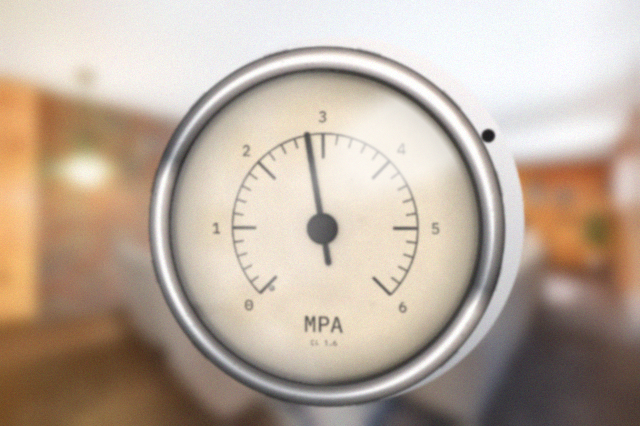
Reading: **2.8** MPa
